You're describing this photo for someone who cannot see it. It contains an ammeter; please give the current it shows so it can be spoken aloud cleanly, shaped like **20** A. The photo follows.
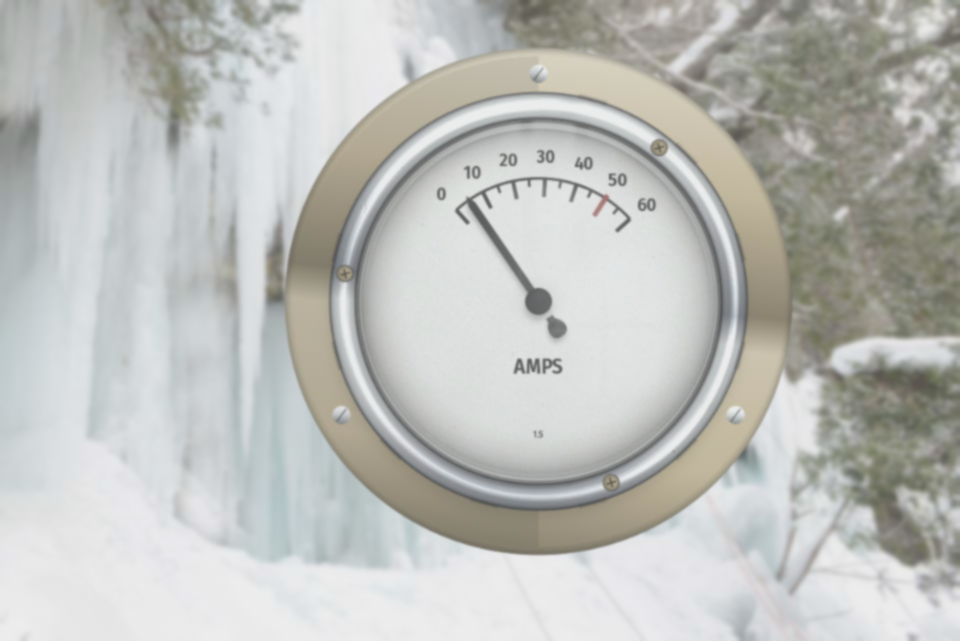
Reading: **5** A
